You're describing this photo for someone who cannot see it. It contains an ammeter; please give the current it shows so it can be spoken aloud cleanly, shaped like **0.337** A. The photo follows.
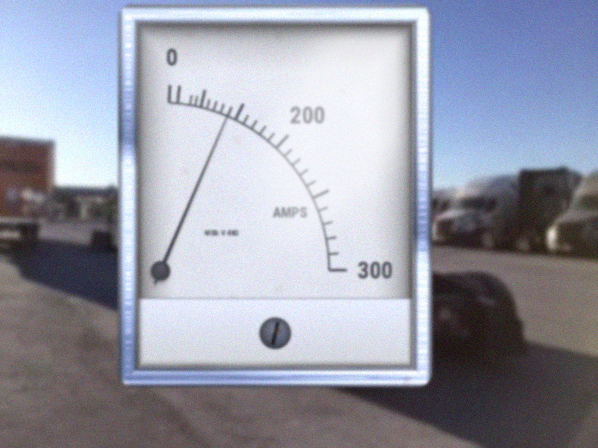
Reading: **140** A
